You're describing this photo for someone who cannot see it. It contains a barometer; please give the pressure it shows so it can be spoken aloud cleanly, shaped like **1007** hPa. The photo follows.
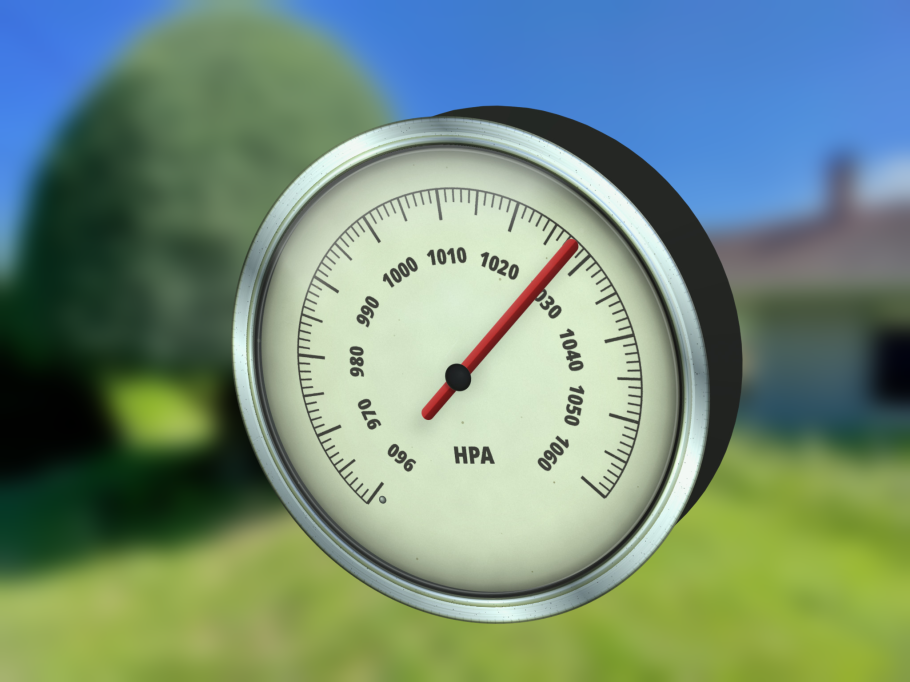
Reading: **1028** hPa
